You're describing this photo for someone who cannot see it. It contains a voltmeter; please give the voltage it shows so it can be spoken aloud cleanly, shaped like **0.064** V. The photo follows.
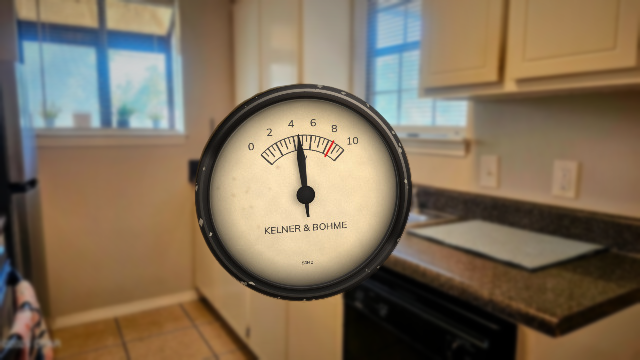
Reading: **4.5** V
